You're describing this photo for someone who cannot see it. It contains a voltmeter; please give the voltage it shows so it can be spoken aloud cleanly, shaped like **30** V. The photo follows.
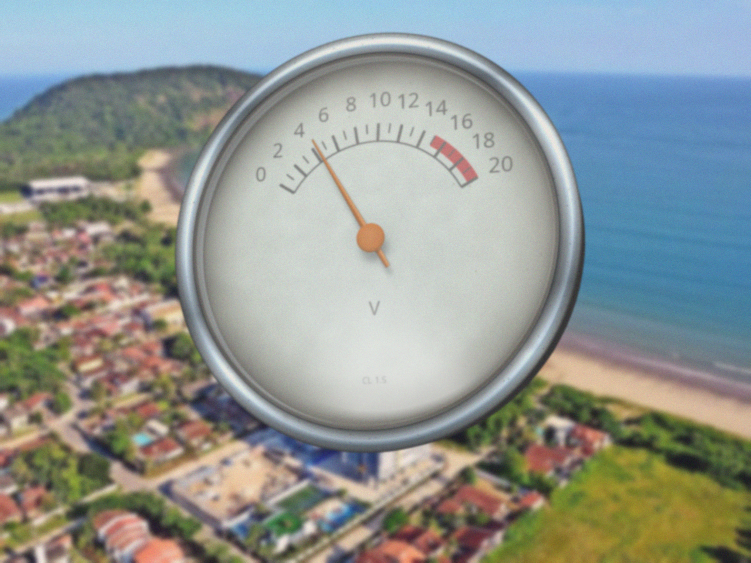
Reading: **4.5** V
